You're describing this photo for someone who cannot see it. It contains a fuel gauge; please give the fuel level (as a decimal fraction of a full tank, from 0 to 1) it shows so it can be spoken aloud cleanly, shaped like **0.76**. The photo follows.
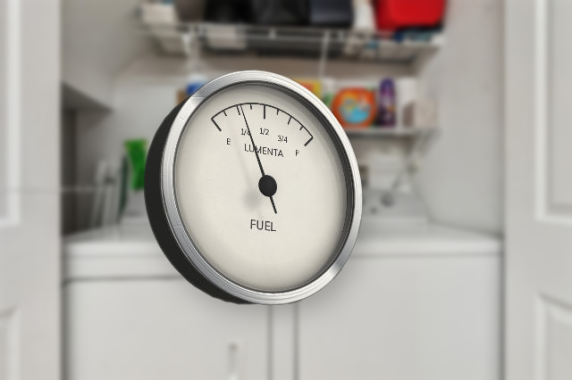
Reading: **0.25**
